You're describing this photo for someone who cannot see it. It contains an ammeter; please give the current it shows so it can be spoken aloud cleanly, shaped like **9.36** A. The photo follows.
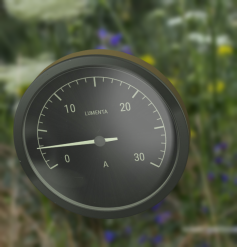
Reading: **3** A
